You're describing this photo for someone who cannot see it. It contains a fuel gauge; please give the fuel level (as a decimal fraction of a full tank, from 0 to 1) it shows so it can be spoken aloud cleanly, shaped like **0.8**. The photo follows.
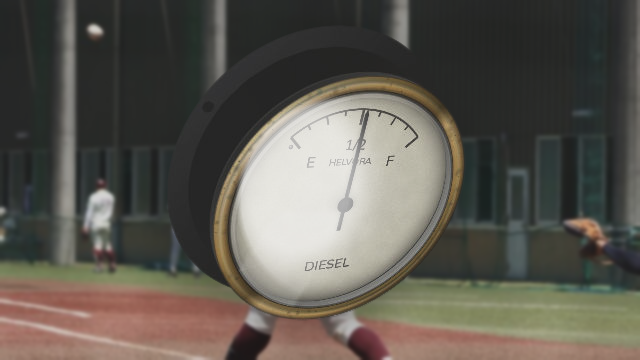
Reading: **0.5**
